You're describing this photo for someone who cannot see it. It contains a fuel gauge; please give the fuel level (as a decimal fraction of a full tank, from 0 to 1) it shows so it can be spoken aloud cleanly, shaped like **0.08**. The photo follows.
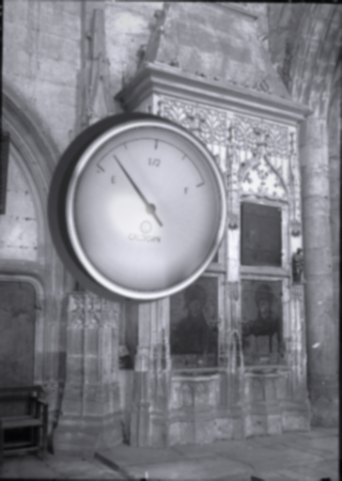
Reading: **0.125**
